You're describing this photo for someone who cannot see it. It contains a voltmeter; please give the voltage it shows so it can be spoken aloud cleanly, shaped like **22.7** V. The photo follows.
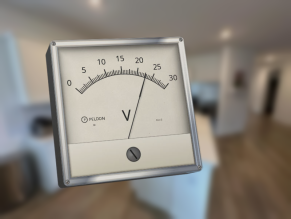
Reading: **22.5** V
